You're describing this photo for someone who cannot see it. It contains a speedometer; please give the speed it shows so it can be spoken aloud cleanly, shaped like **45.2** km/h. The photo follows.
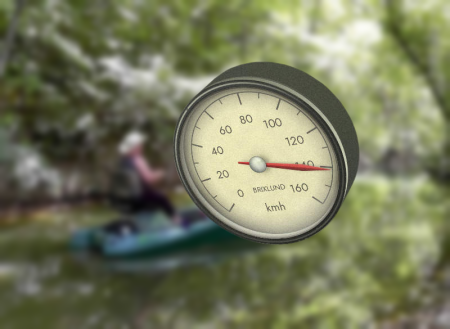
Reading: **140** km/h
